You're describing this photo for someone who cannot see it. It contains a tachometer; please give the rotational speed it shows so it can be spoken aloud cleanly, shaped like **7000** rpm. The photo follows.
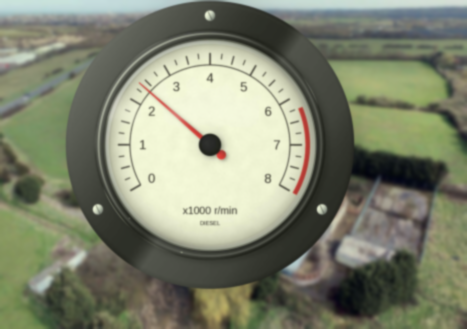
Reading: **2375** rpm
